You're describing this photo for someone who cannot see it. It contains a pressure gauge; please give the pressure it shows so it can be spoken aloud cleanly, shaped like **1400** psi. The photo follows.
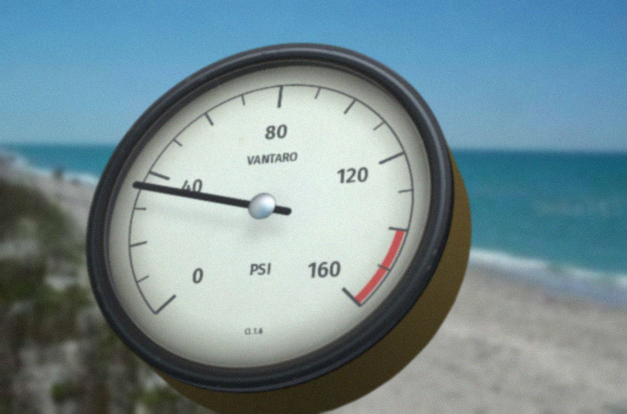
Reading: **35** psi
